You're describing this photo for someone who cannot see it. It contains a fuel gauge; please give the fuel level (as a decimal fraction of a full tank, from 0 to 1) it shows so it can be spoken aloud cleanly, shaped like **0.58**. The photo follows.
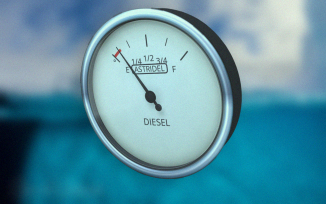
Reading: **0.125**
